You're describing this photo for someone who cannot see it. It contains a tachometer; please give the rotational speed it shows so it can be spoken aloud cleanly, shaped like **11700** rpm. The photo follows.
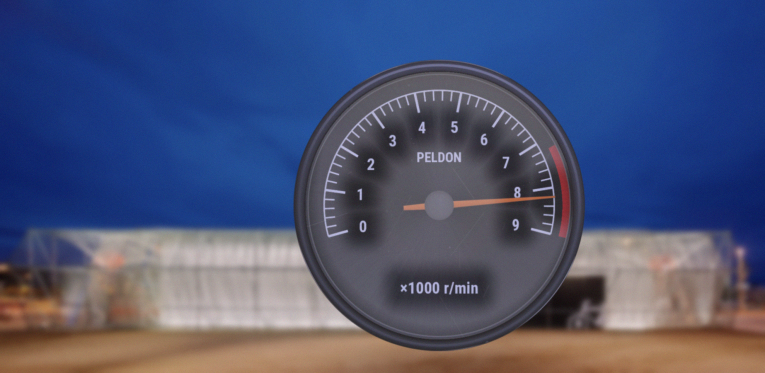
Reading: **8200** rpm
